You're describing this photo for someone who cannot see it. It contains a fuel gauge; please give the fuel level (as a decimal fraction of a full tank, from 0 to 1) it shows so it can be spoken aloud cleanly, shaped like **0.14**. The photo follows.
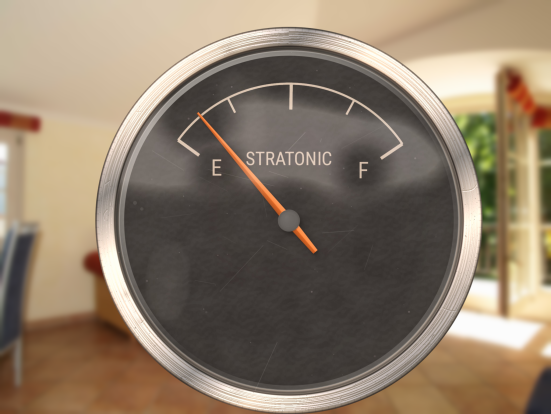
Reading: **0.125**
